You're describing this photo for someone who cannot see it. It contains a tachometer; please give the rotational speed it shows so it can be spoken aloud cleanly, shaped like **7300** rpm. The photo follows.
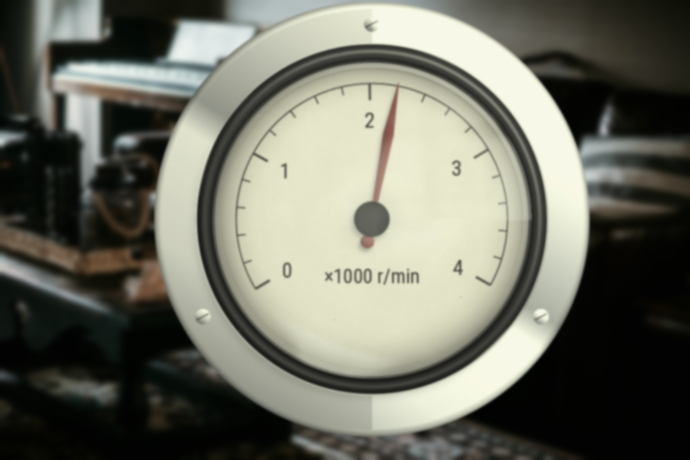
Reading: **2200** rpm
